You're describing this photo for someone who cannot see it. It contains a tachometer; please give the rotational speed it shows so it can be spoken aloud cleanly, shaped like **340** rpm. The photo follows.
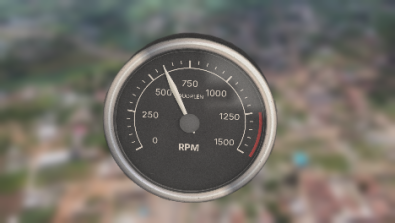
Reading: **600** rpm
